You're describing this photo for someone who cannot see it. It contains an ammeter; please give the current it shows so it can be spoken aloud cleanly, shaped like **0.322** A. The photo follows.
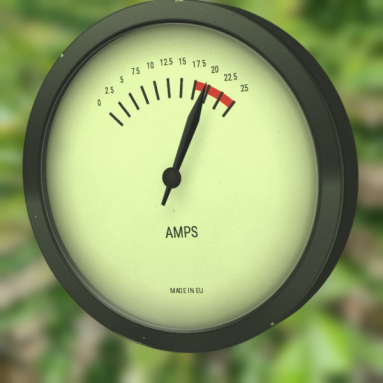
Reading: **20** A
